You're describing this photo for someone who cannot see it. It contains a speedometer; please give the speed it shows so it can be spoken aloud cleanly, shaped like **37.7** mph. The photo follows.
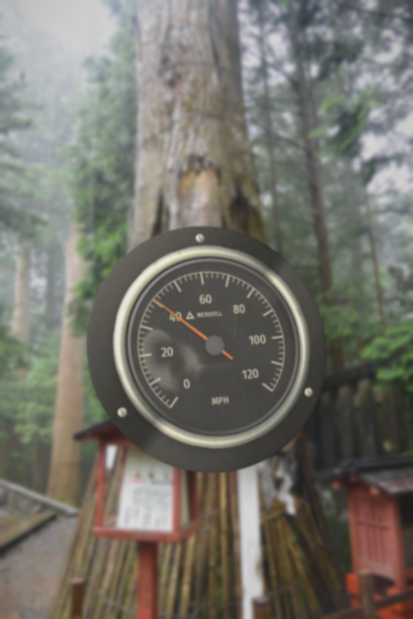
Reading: **40** mph
